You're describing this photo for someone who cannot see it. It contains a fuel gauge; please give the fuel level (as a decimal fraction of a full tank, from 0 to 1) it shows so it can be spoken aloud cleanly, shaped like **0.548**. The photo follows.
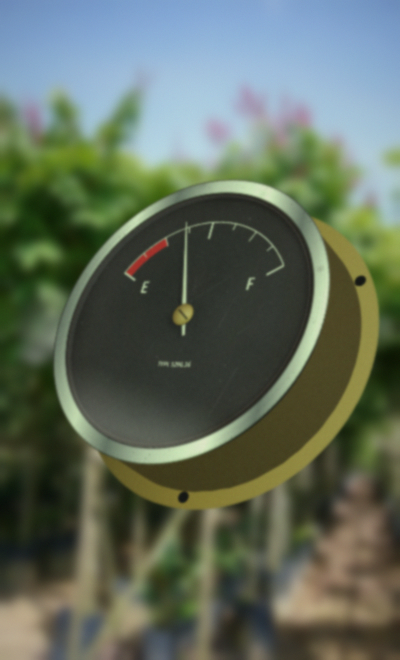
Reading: **0.375**
